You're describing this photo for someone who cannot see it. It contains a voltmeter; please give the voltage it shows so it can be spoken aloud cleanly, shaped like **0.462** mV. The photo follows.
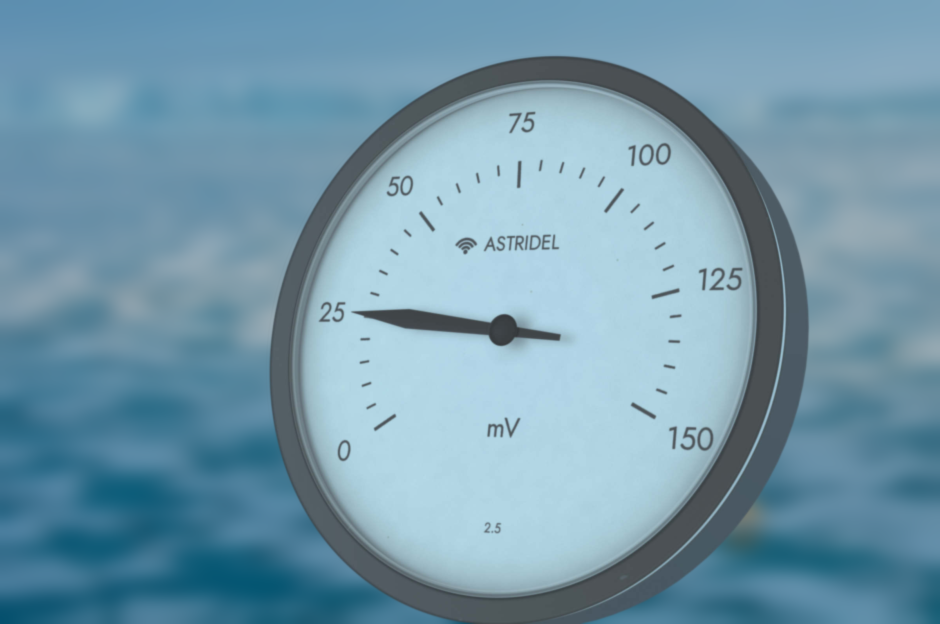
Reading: **25** mV
